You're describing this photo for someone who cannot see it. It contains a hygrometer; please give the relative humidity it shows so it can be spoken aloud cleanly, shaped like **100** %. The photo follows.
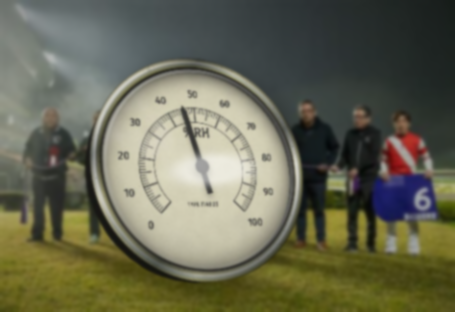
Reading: **45** %
